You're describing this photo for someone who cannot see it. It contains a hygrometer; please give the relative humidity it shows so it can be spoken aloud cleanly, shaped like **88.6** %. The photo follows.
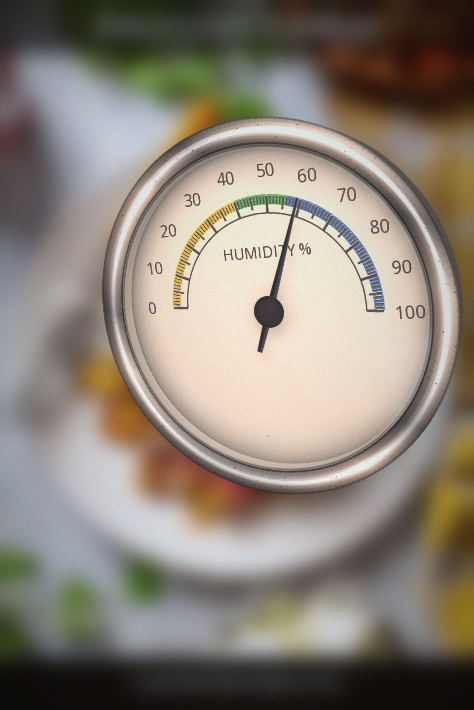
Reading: **60** %
